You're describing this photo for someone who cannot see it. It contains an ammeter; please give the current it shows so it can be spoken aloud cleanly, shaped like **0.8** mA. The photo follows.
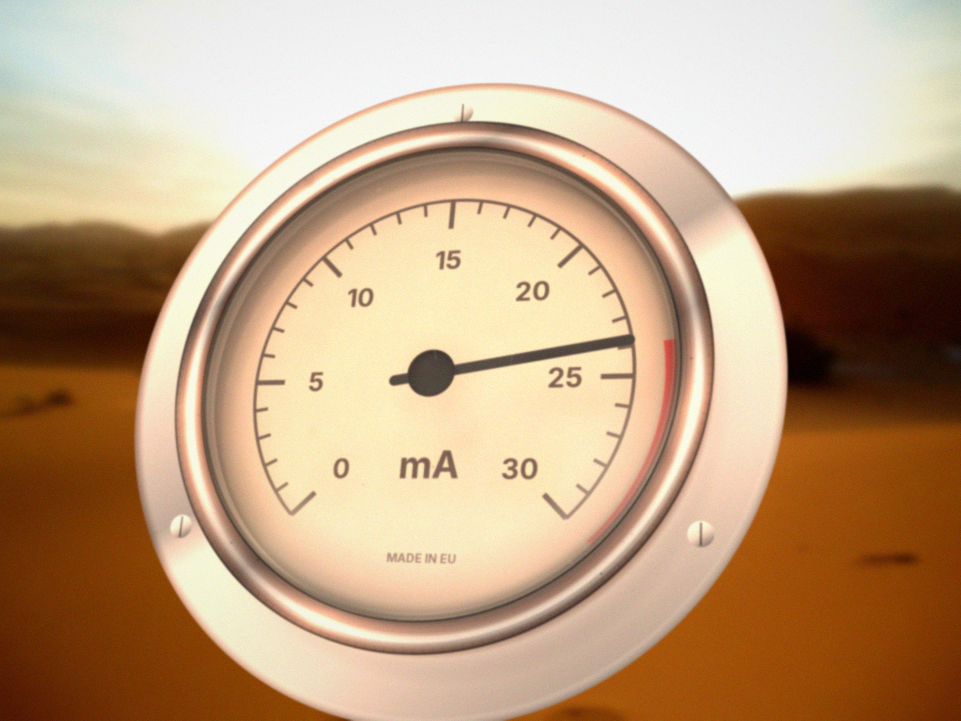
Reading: **24** mA
